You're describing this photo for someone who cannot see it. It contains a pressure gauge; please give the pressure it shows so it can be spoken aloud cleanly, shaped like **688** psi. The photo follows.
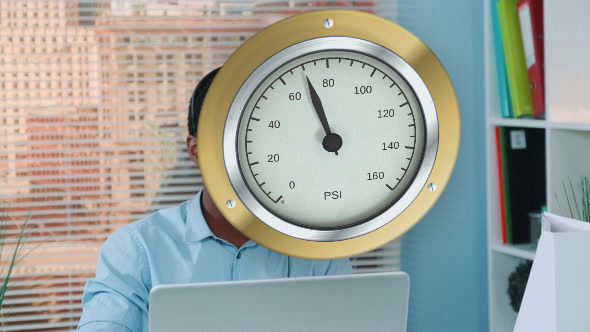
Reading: **70** psi
